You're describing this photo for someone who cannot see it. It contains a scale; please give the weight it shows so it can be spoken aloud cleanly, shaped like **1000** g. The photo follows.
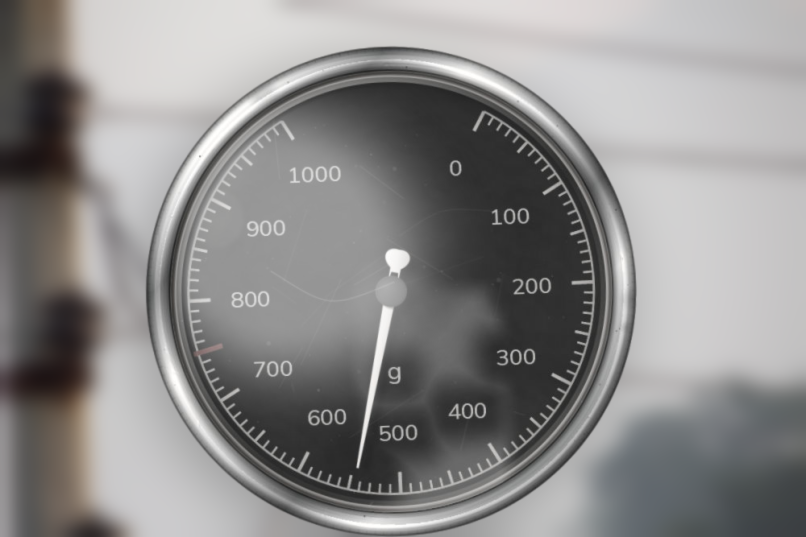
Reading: **545** g
